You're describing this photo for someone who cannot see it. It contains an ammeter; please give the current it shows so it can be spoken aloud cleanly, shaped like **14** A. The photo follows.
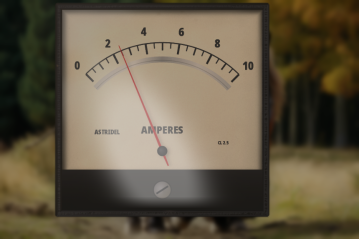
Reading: **2.5** A
